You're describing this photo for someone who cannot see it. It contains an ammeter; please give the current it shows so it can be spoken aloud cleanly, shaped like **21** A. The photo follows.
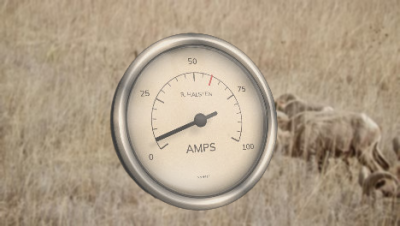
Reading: **5** A
